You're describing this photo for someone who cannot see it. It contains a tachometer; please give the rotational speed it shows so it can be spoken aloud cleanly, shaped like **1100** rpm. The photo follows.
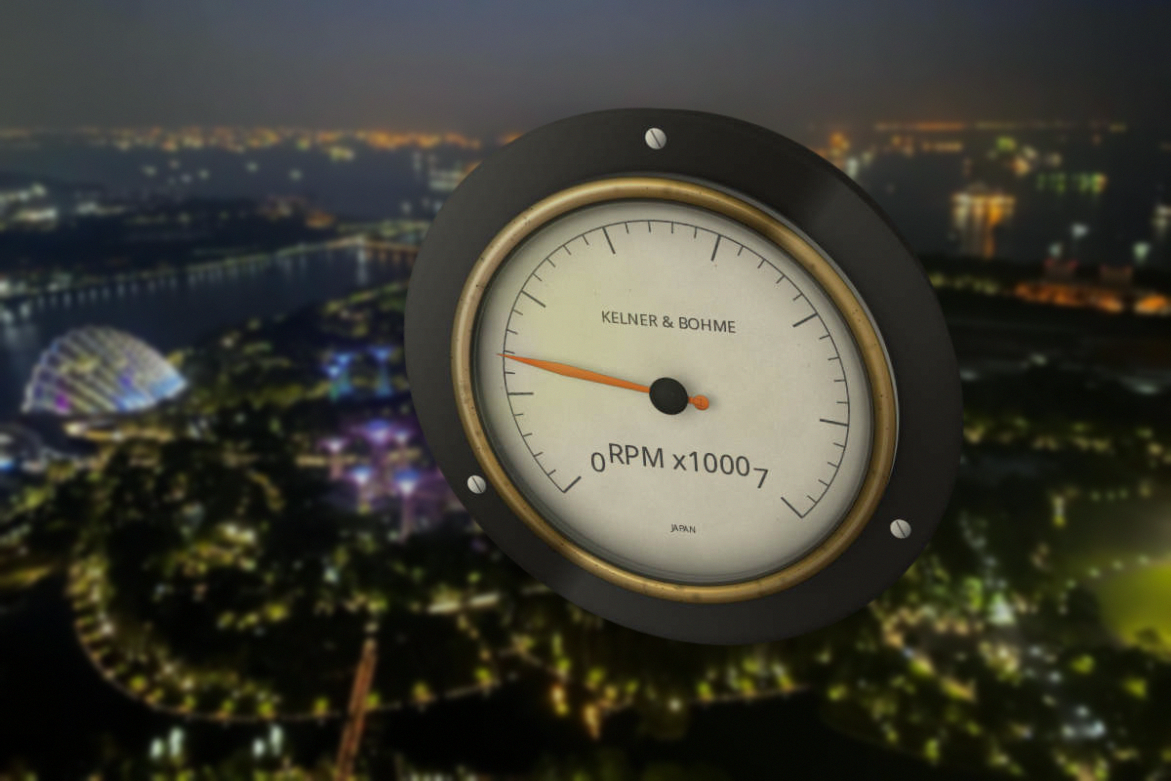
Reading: **1400** rpm
